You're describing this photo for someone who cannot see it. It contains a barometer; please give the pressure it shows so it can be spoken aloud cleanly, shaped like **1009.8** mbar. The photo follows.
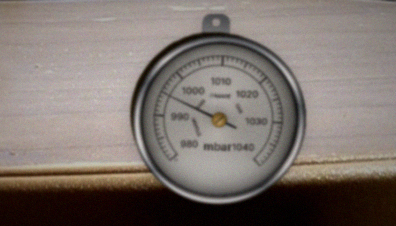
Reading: **995** mbar
